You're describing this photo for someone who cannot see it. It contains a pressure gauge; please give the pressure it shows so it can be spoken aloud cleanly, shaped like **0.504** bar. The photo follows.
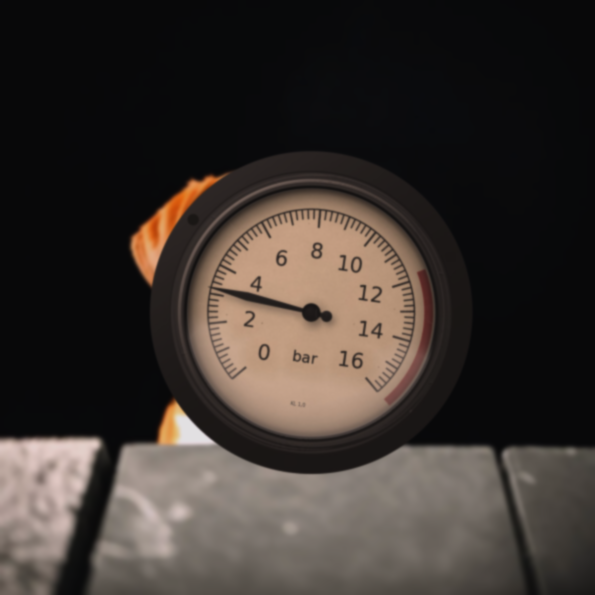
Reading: **3.2** bar
